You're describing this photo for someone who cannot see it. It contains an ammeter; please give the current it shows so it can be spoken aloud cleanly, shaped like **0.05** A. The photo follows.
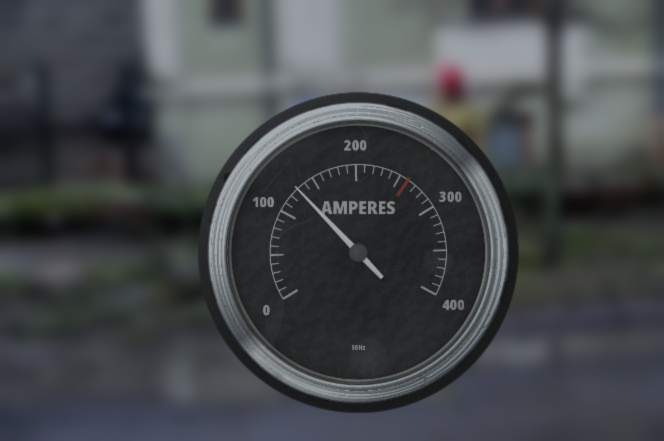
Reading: **130** A
